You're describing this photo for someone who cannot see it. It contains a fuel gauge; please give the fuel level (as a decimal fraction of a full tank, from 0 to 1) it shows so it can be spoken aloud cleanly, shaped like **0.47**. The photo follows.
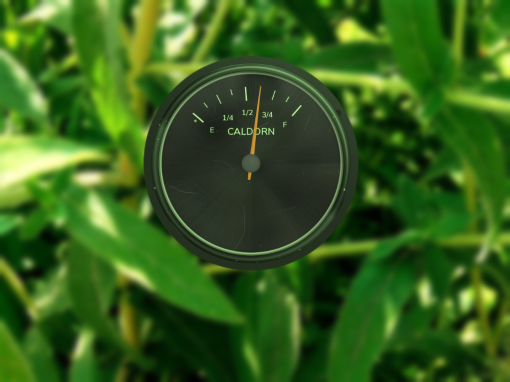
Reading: **0.625**
